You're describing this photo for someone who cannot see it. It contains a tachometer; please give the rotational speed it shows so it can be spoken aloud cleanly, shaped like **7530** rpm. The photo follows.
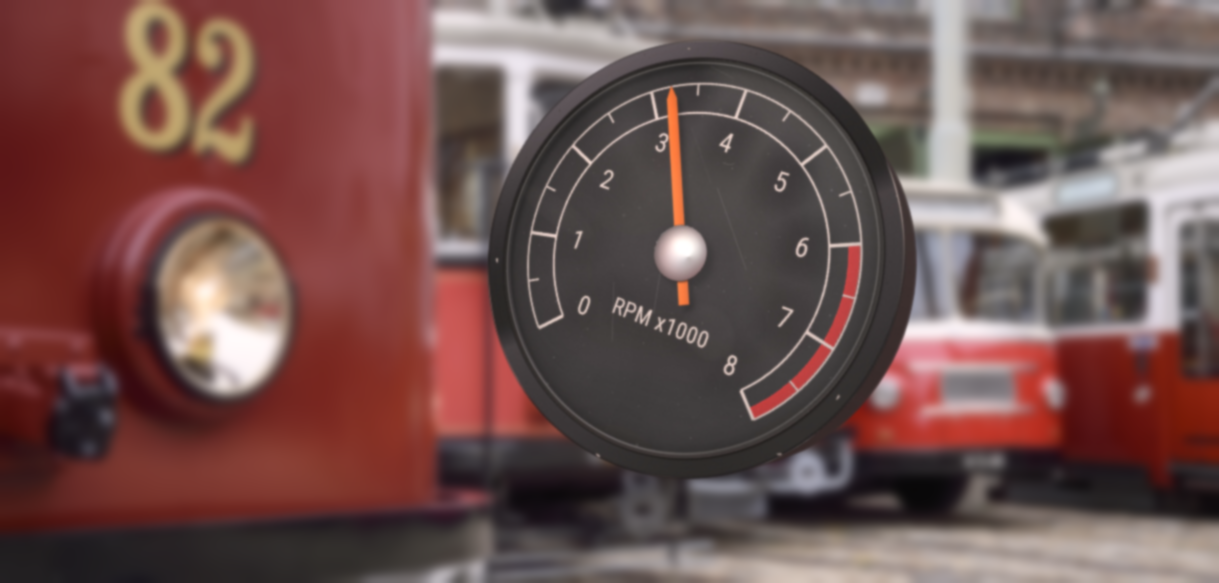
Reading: **3250** rpm
